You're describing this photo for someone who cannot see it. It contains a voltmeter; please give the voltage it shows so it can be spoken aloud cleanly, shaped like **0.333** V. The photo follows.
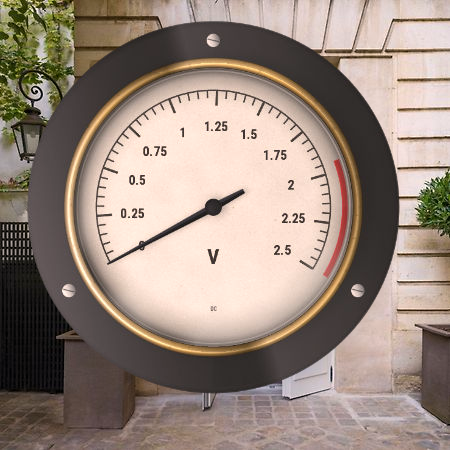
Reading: **0** V
